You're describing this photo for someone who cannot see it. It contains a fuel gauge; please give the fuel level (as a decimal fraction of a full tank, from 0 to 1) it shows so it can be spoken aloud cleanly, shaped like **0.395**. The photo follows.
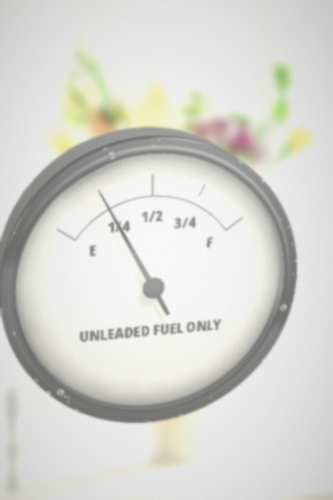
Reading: **0.25**
